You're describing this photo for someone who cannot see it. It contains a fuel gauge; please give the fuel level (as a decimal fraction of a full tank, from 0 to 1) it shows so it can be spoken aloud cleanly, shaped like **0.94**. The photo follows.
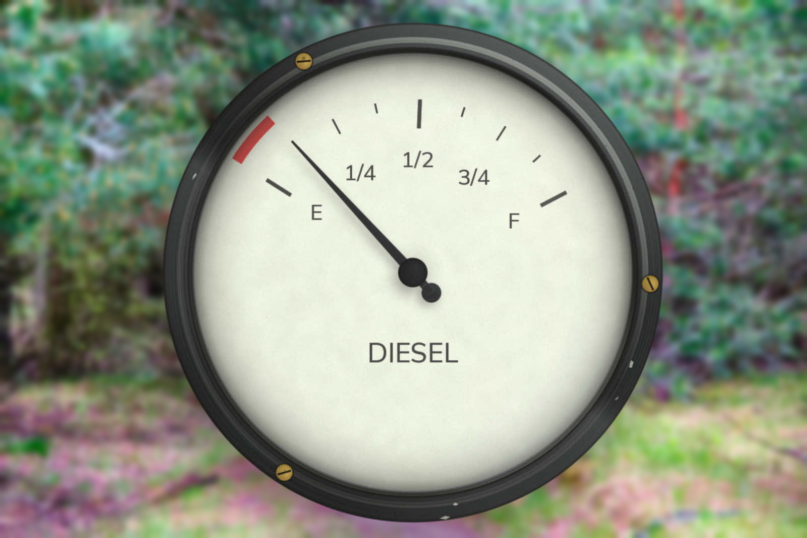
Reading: **0.125**
